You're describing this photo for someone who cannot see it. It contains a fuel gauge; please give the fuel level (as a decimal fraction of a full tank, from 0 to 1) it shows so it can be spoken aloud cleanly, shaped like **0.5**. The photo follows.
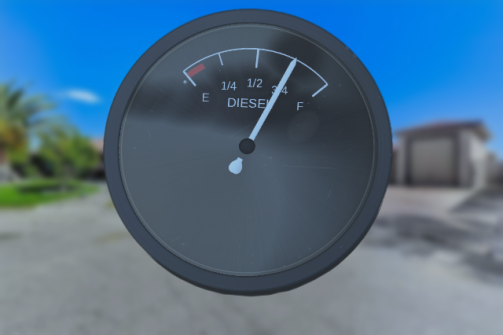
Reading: **0.75**
